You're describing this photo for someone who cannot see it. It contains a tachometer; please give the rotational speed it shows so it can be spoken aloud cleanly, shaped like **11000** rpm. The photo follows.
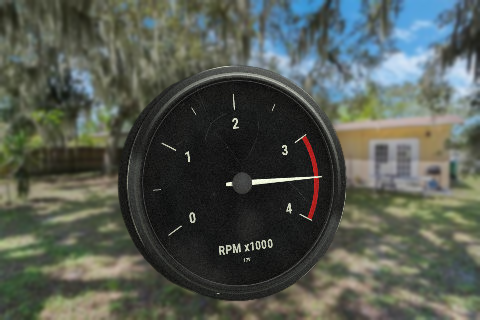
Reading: **3500** rpm
